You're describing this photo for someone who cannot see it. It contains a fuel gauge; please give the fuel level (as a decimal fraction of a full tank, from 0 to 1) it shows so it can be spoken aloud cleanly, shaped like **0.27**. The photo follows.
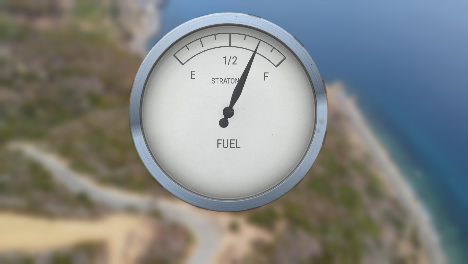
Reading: **0.75**
